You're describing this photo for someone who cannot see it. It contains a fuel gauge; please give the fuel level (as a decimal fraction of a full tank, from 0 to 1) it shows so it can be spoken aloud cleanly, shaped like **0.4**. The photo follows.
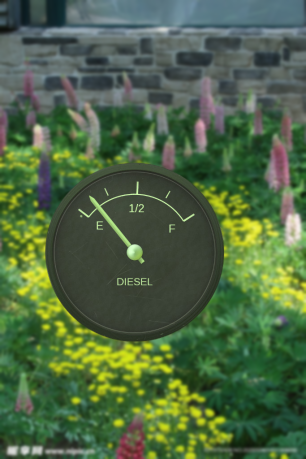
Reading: **0.125**
